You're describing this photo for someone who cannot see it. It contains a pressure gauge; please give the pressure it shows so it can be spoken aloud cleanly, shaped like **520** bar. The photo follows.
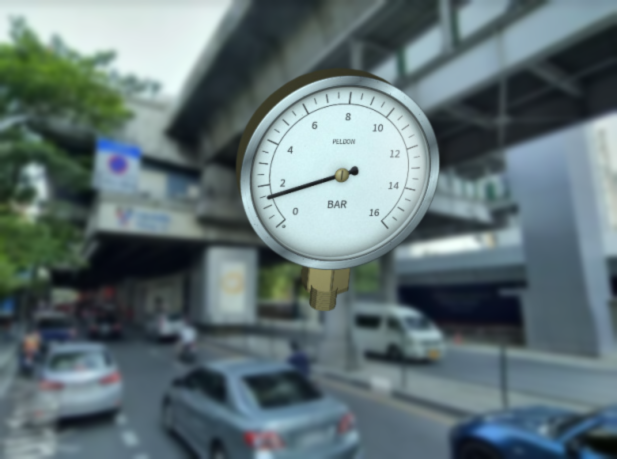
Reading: **1.5** bar
